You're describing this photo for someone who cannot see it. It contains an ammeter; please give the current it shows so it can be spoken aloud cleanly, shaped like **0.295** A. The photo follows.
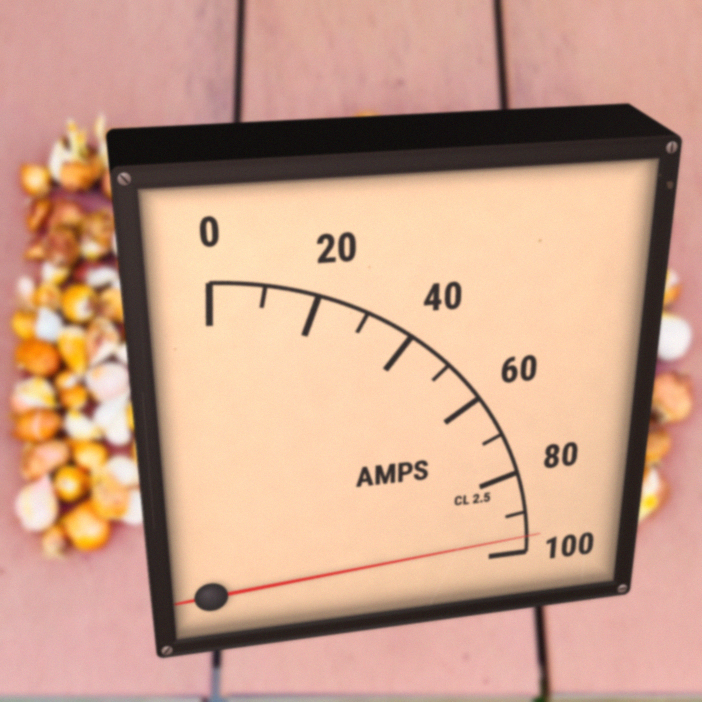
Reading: **95** A
